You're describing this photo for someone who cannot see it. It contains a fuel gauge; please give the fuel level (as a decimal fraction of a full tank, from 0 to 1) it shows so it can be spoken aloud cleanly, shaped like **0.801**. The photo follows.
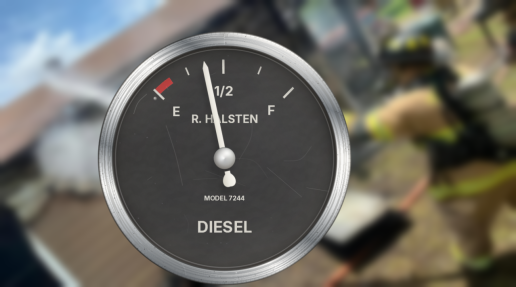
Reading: **0.375**
